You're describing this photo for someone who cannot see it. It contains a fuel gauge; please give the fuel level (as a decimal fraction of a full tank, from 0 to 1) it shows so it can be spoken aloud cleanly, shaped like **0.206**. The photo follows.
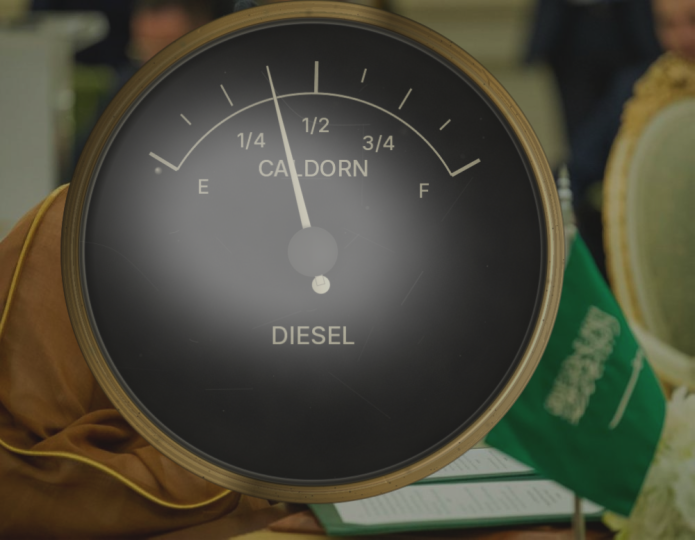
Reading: **0.375**
